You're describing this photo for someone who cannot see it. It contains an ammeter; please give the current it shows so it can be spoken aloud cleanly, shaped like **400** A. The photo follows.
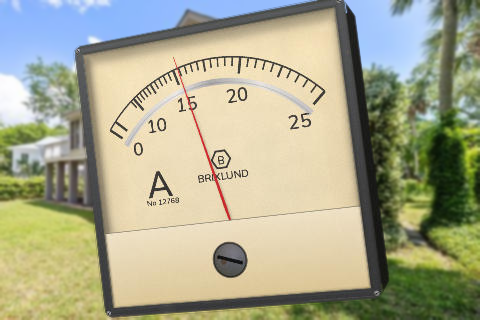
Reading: **15.5** A
